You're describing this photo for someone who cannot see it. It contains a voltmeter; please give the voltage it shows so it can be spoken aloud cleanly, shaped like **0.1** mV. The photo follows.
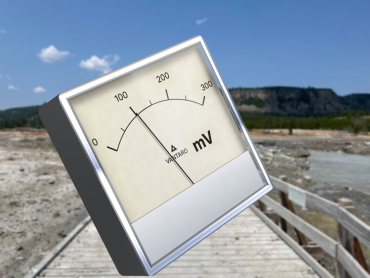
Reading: **100** mV
